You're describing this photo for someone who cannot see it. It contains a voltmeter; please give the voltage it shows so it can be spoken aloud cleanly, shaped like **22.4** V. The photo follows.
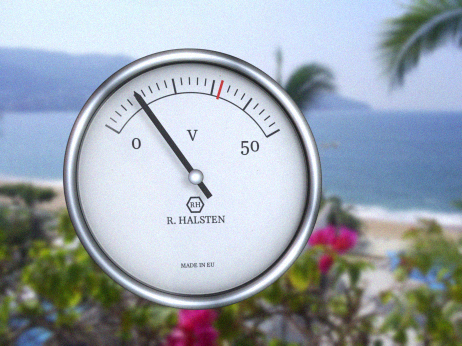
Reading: **10** V
